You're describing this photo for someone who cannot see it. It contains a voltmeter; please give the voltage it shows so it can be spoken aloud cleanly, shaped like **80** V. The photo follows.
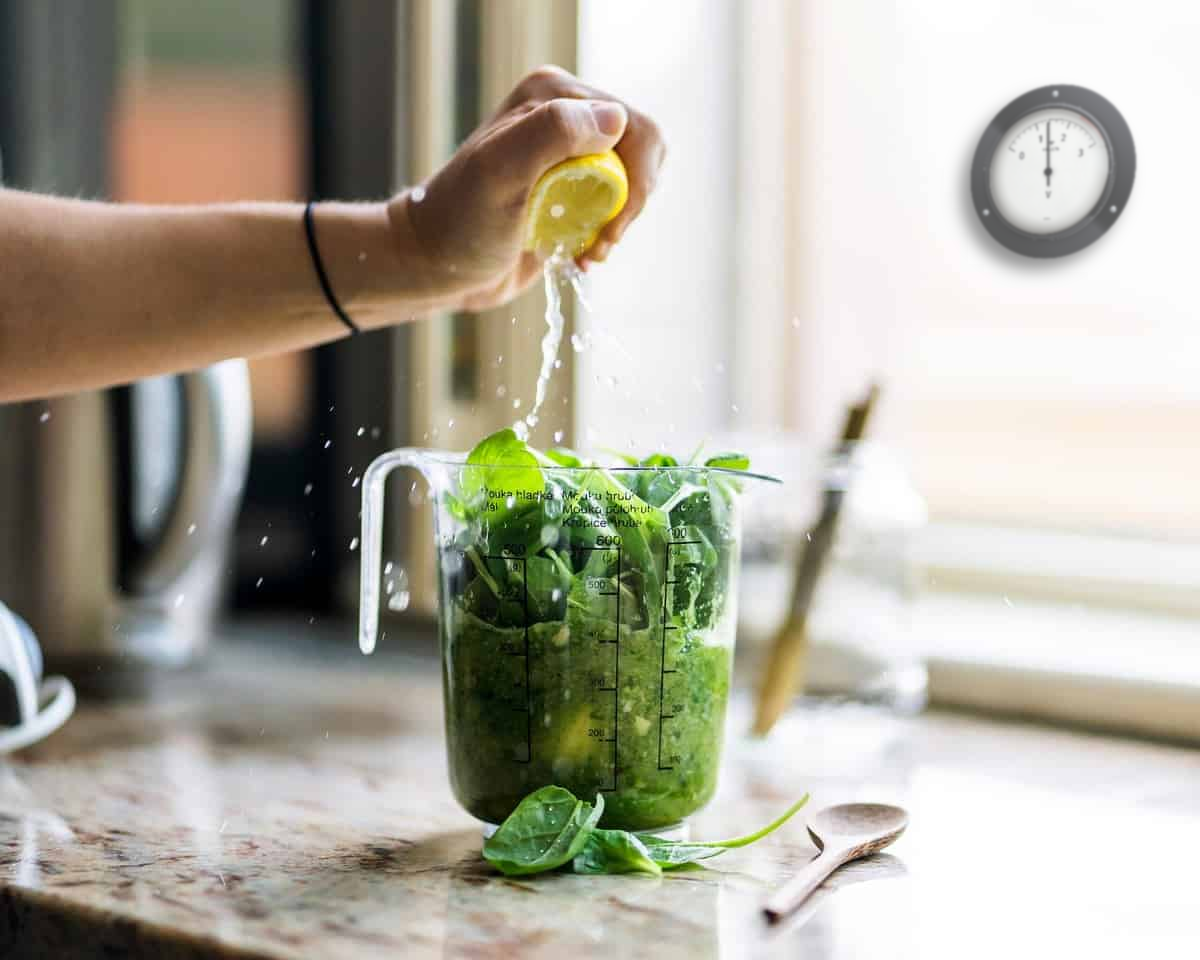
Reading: **1.4** V
